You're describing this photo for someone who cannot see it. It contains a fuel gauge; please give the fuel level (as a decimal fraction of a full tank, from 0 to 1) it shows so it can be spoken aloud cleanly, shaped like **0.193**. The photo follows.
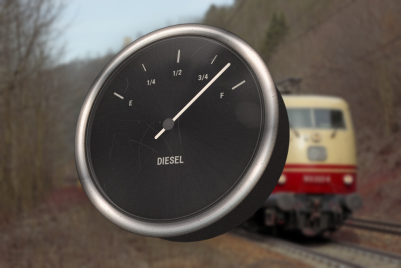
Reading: **0.875**
